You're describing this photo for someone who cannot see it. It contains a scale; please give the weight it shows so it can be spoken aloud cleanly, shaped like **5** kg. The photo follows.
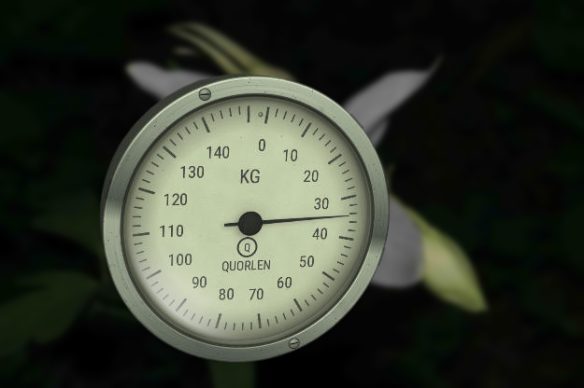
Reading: **34** kg
